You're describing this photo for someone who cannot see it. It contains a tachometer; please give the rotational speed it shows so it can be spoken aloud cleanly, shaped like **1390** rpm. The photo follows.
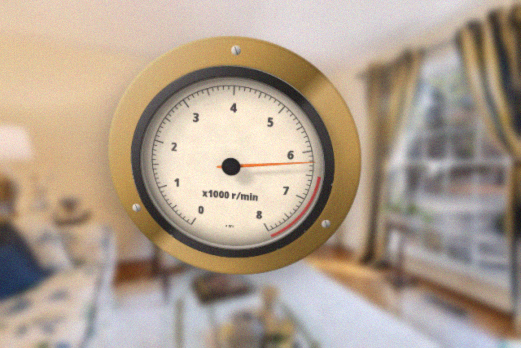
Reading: **6200** rpm
